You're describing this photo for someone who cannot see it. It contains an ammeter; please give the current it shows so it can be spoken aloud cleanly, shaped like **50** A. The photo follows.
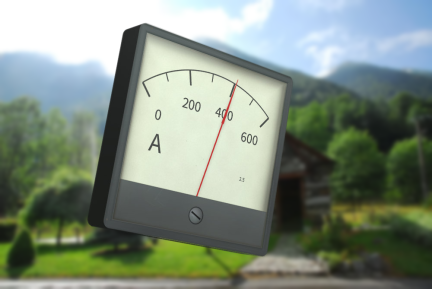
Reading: **400** A
